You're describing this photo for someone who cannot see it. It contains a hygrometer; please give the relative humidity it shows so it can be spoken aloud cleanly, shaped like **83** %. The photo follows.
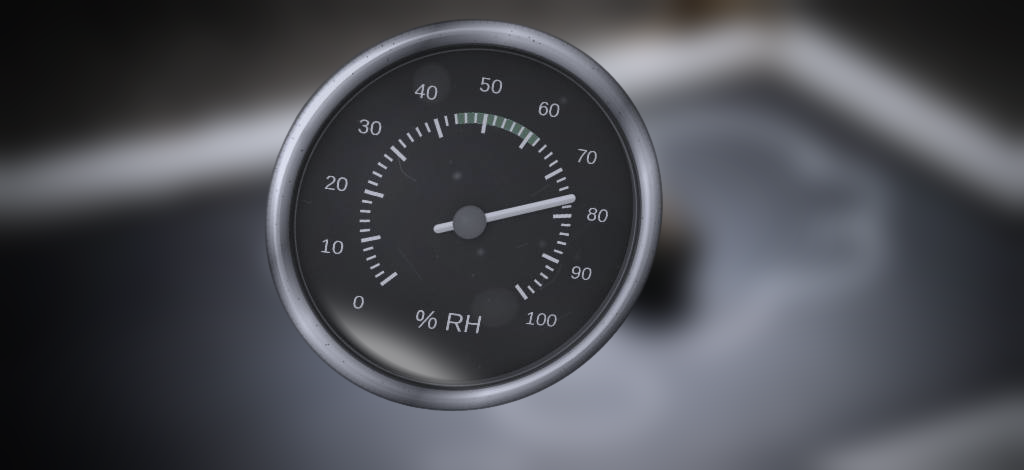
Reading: **76** %
